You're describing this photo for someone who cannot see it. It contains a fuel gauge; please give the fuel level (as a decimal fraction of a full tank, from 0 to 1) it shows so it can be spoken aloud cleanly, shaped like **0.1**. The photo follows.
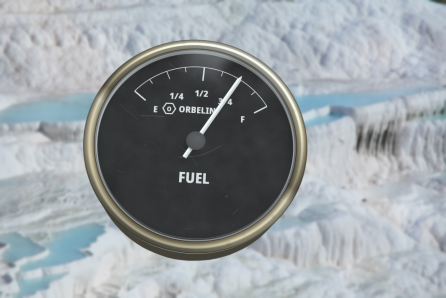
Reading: **0.75**
